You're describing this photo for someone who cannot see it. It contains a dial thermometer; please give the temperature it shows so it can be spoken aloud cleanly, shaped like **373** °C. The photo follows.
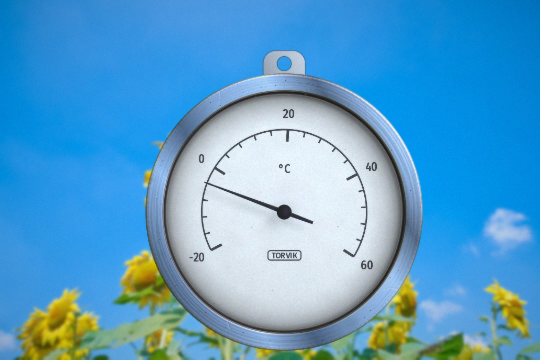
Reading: **-4** °C
